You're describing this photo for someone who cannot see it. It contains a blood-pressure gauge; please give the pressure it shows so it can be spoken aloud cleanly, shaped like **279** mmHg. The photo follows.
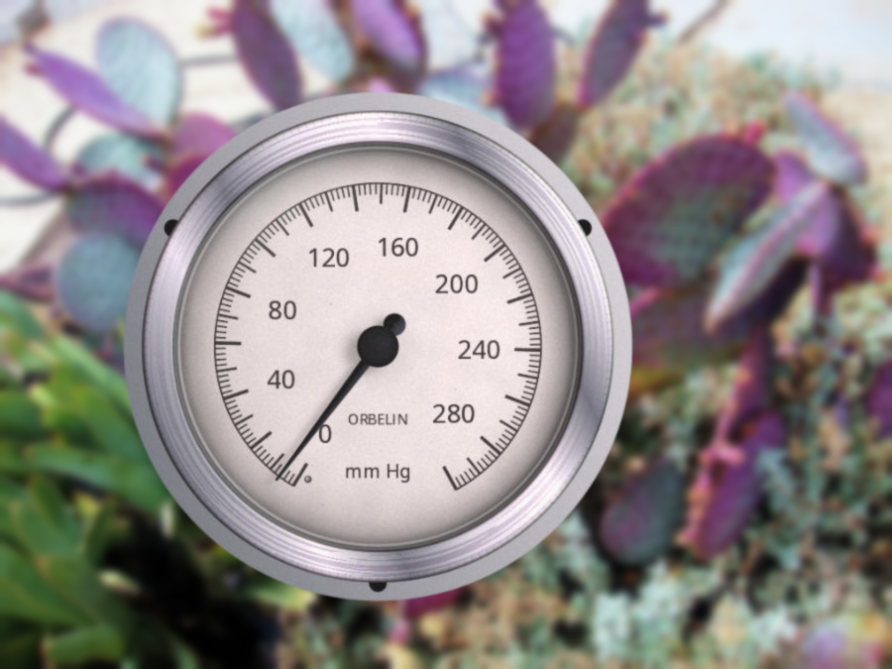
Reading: **6** mmHg
